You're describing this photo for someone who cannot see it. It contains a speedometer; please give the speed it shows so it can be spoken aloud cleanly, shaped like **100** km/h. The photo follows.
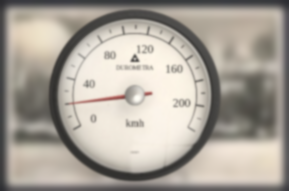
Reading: **20** km/h
